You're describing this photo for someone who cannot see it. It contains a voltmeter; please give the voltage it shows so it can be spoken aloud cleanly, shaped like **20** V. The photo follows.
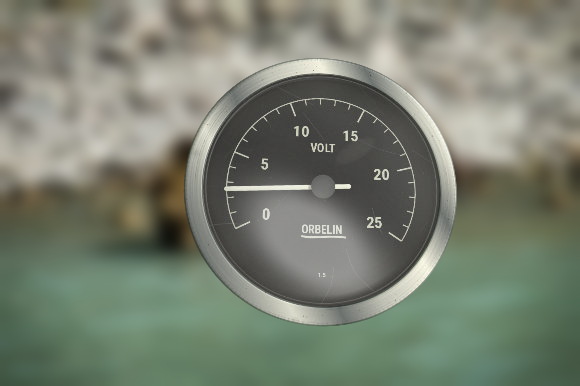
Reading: **2.5** V
